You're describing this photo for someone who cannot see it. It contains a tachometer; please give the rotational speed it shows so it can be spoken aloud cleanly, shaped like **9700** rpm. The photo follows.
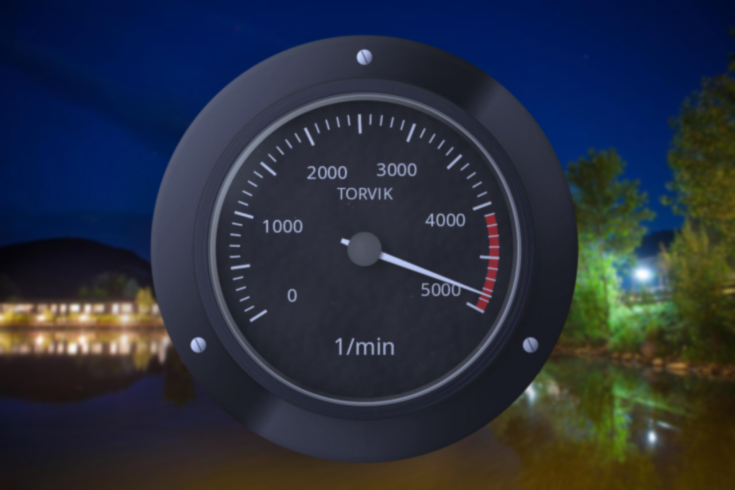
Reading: **4850** rpm
